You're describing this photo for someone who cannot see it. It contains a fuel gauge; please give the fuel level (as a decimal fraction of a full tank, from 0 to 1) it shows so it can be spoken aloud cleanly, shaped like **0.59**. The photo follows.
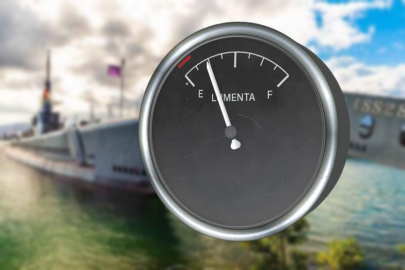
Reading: **0.25**
